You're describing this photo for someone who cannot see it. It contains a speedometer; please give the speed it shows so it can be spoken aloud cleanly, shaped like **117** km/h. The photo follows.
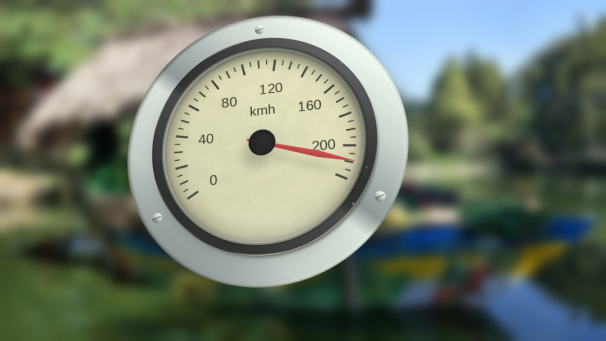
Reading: **210** km/h
